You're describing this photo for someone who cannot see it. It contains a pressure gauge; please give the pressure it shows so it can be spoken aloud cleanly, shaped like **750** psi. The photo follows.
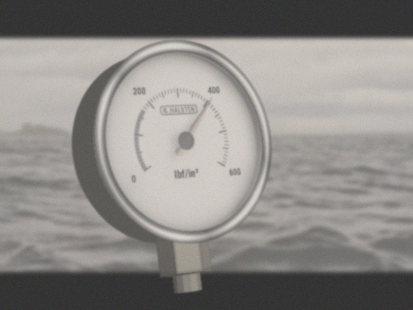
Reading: **400** psi
